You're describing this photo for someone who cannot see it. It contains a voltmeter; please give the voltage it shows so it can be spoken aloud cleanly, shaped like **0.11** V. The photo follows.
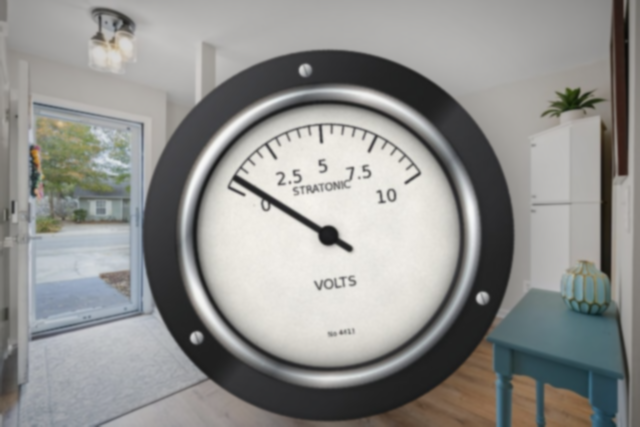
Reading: **0.5** V
